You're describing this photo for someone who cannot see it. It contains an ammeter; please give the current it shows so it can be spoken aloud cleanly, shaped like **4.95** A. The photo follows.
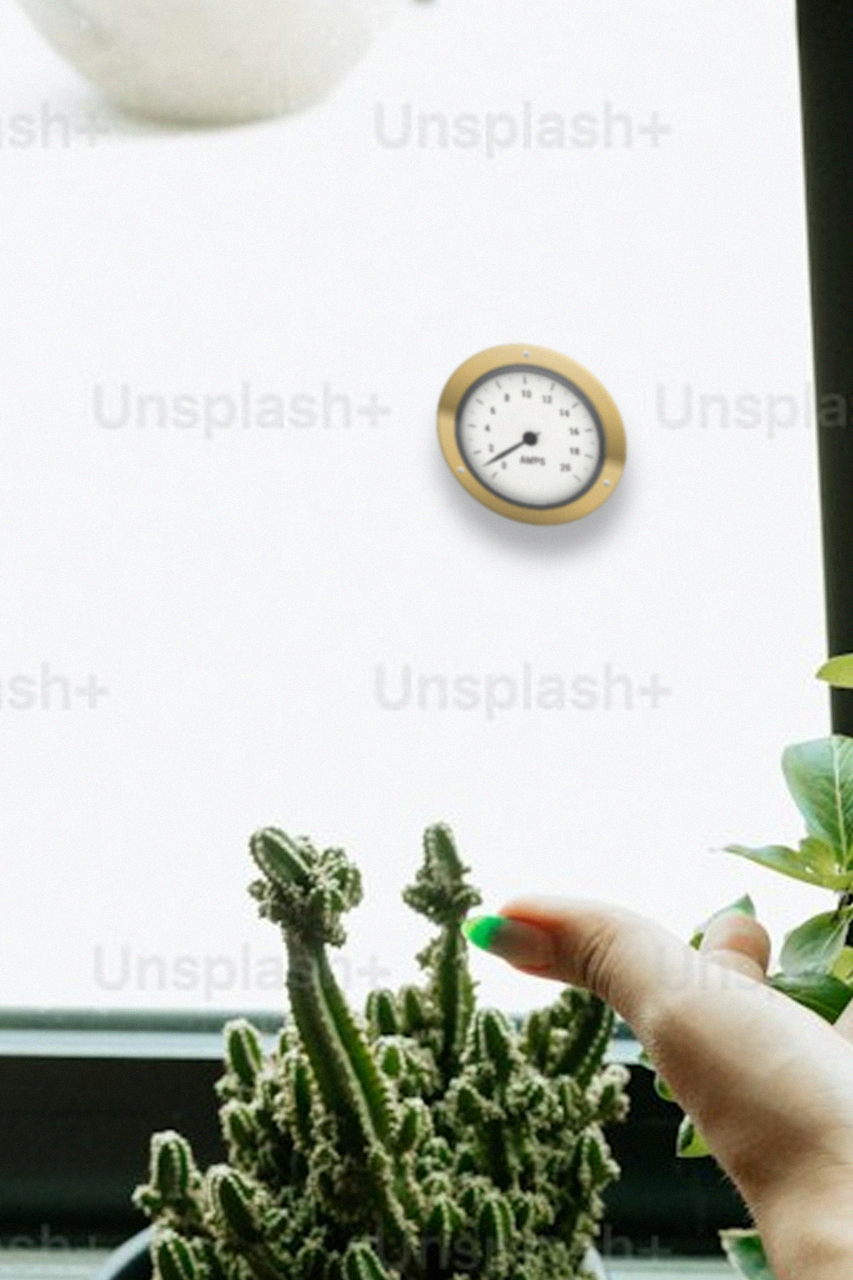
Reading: **1** A
